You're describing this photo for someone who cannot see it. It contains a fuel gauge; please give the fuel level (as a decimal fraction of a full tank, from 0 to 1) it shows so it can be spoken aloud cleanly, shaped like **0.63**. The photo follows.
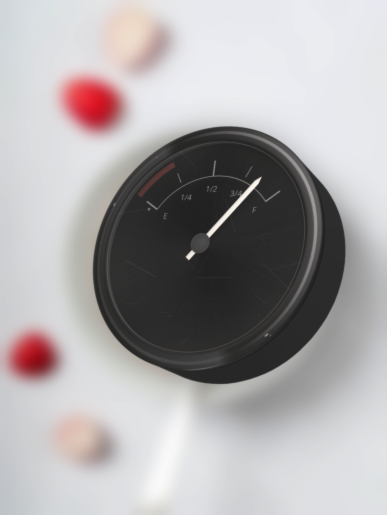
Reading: **0.875**
